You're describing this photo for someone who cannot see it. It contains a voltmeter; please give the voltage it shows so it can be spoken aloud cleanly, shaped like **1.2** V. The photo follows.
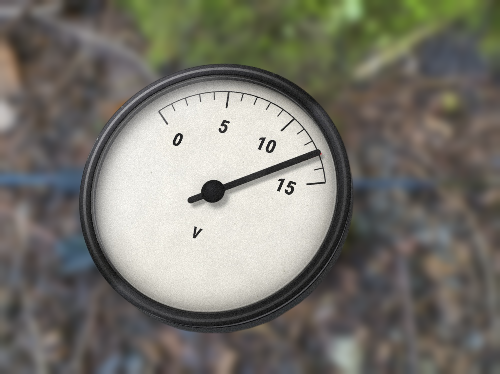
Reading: **13** V
